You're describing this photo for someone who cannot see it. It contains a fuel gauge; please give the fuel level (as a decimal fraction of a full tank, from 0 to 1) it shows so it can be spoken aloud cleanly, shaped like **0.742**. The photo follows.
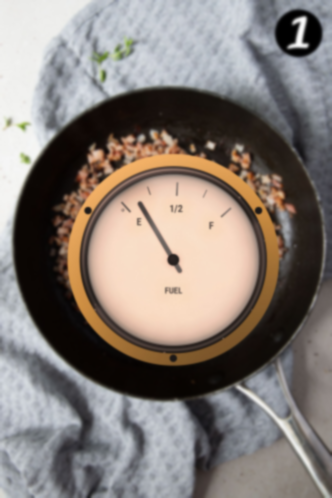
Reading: **0.125**
